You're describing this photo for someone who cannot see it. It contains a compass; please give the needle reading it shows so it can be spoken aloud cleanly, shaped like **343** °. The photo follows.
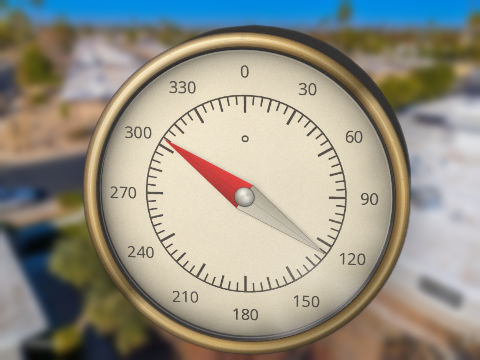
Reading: **305** °
